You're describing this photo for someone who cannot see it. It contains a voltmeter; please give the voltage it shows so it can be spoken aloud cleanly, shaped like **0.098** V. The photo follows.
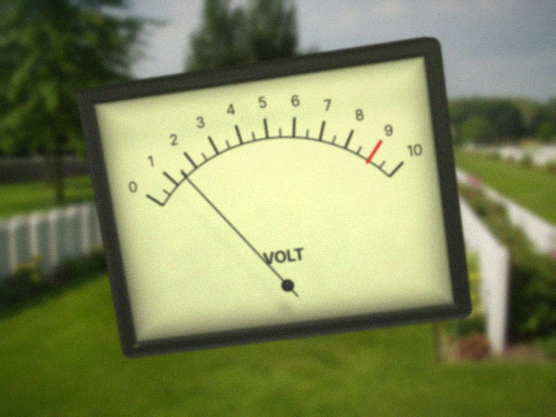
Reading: **1.5** V
